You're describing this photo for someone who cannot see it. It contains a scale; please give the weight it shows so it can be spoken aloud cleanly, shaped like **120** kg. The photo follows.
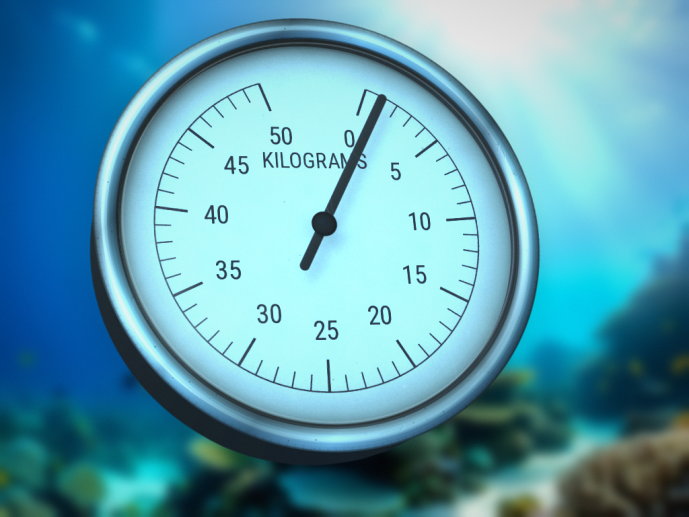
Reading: **1** kg
